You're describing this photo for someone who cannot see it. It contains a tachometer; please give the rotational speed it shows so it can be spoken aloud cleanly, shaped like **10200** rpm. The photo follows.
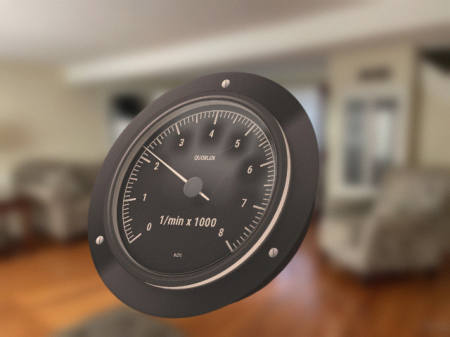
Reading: **2200** rpm
